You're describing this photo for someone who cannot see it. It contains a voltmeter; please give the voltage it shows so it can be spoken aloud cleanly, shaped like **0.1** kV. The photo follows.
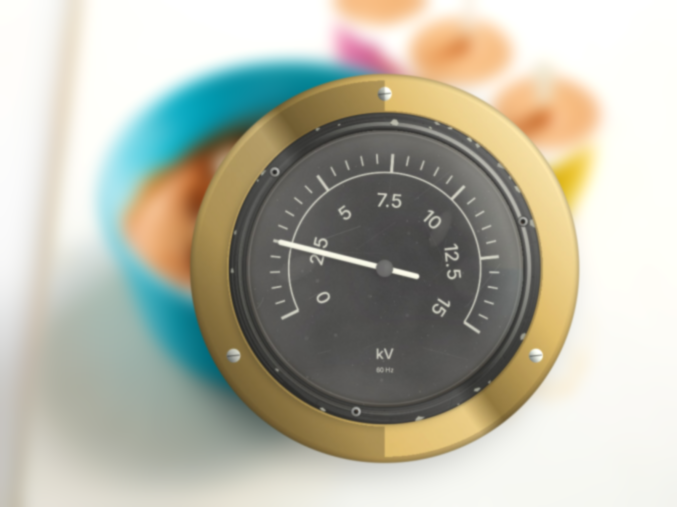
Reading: **2.5** kV
